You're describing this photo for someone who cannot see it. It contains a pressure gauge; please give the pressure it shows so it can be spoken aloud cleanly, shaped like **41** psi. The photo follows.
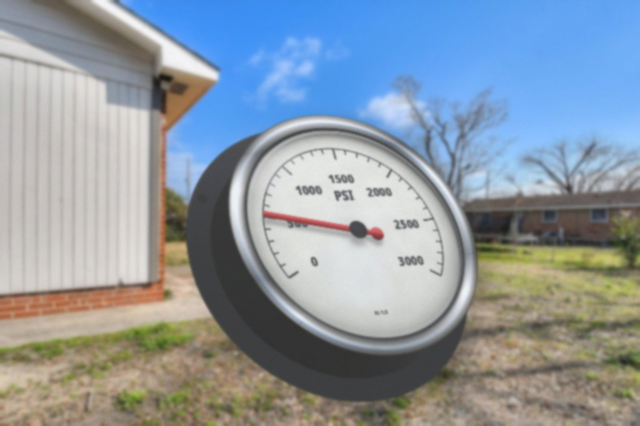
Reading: **500** psi
